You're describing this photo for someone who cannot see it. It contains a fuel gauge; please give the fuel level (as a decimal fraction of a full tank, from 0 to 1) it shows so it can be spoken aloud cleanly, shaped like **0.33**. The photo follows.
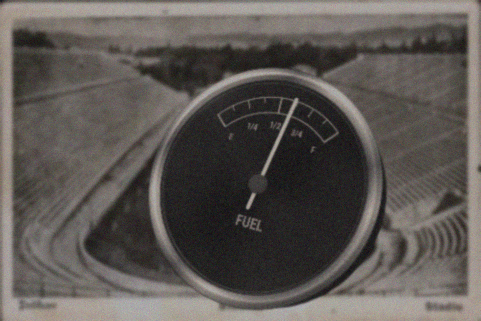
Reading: **0.625**
